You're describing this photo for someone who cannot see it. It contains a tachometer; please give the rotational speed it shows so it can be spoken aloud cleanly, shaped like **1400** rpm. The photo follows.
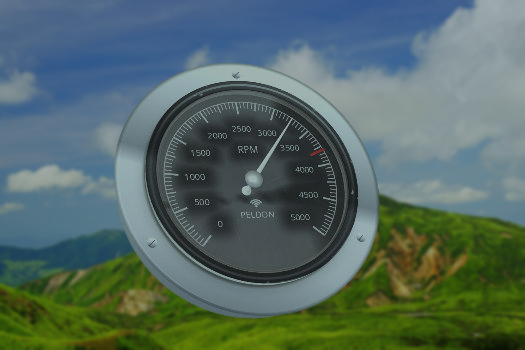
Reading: **3250** rpm
